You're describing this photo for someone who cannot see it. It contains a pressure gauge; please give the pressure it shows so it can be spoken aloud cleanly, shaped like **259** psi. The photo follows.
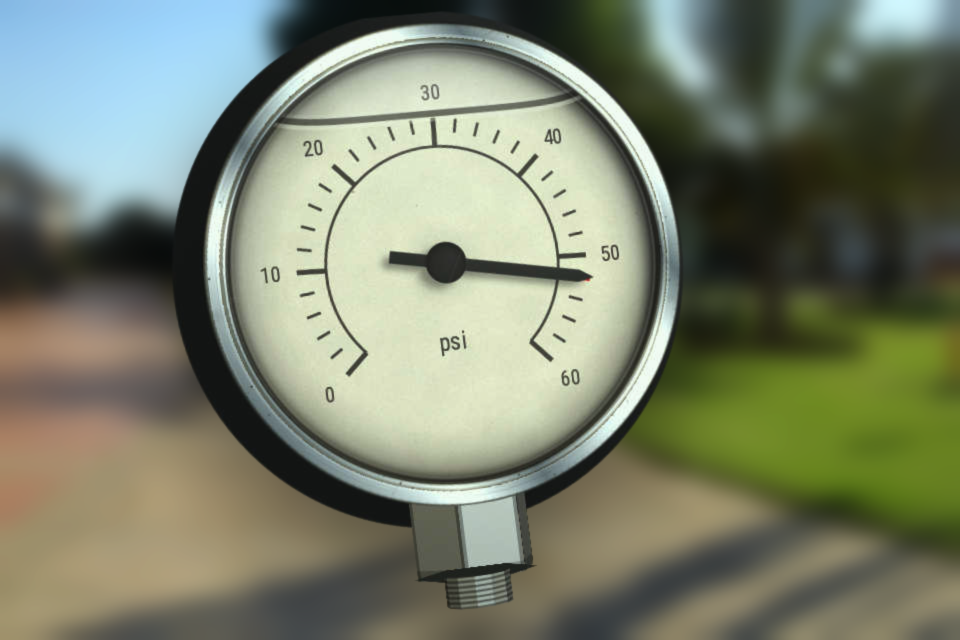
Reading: **52** psi
